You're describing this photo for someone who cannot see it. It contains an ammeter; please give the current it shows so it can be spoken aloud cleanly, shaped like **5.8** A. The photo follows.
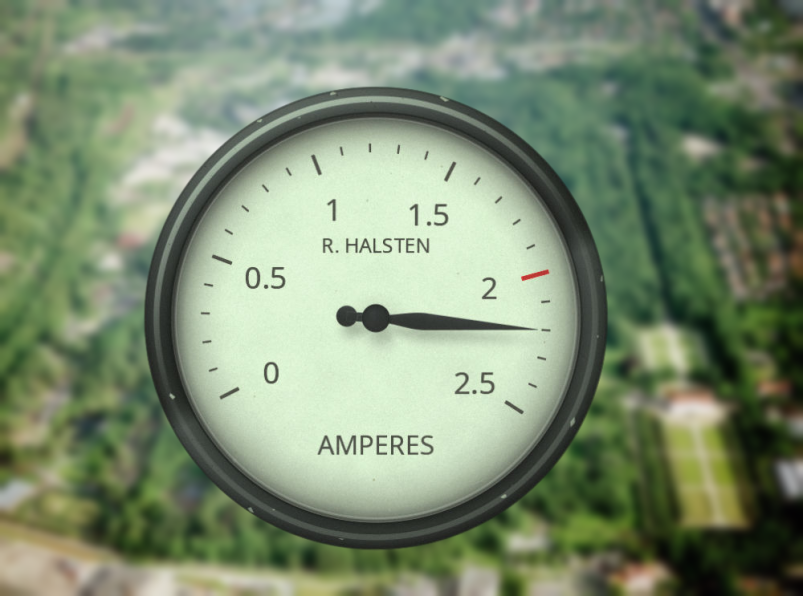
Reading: **2.2** A
